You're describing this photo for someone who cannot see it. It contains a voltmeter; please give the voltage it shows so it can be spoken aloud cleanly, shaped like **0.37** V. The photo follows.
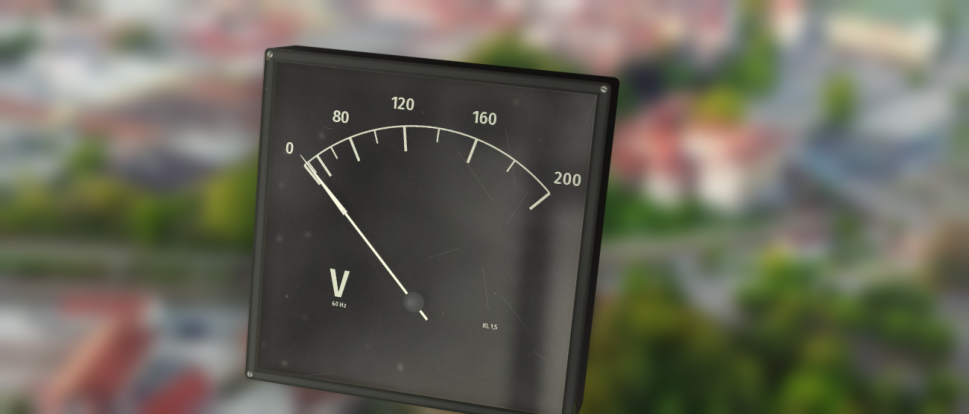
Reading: **20** V
